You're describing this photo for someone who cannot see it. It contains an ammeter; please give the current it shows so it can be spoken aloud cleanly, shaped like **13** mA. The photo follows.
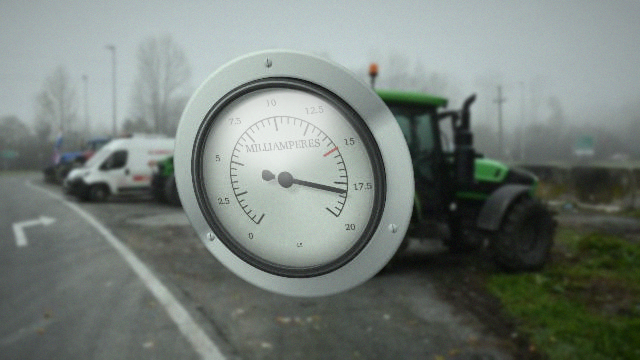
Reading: **18** mA
